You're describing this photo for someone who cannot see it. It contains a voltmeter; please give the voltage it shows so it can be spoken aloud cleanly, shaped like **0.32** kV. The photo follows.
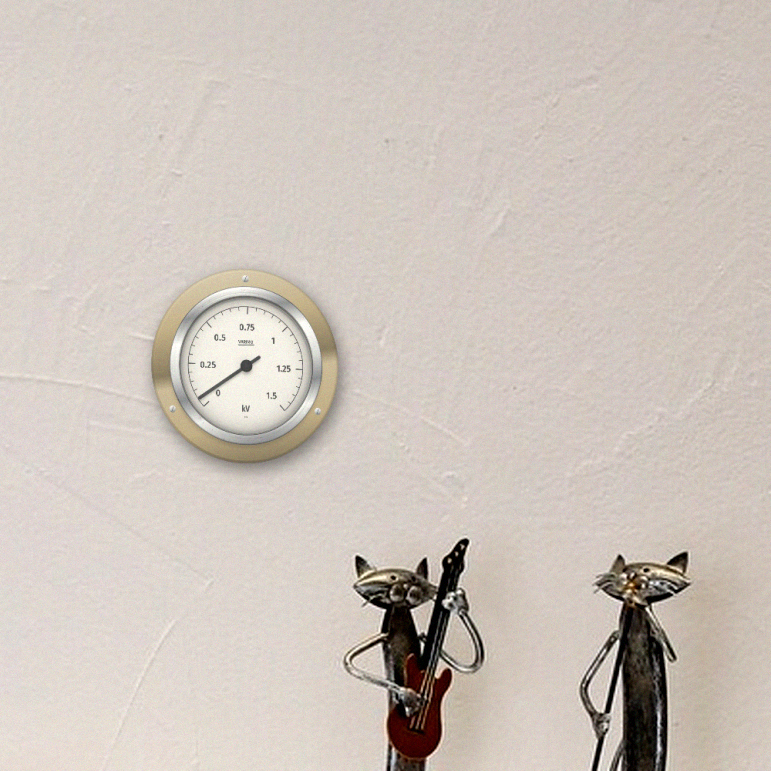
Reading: **0.05** kV
